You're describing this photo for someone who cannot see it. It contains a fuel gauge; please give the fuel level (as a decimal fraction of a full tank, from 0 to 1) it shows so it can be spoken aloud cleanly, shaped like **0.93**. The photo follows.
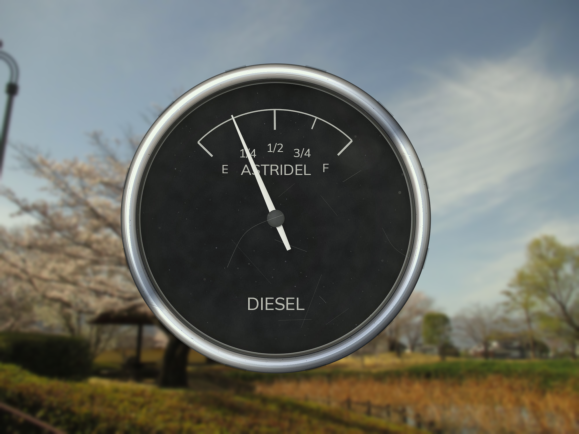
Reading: **0.25**
